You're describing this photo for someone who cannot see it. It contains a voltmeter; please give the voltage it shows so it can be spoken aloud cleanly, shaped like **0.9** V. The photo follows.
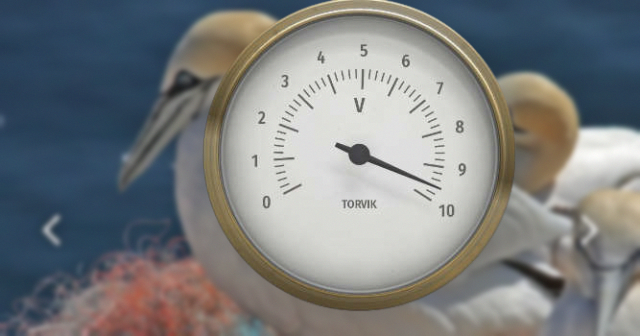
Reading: **9.6** V
